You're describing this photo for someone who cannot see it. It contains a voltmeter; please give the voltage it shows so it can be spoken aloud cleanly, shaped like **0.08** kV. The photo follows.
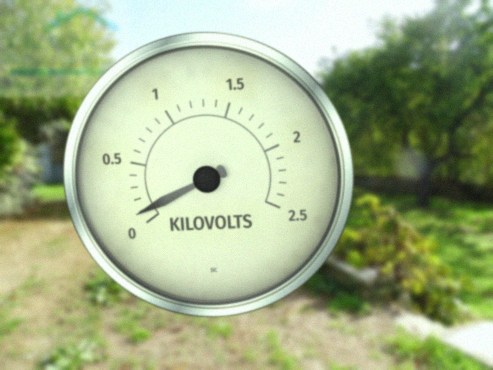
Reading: **0.1** kV
